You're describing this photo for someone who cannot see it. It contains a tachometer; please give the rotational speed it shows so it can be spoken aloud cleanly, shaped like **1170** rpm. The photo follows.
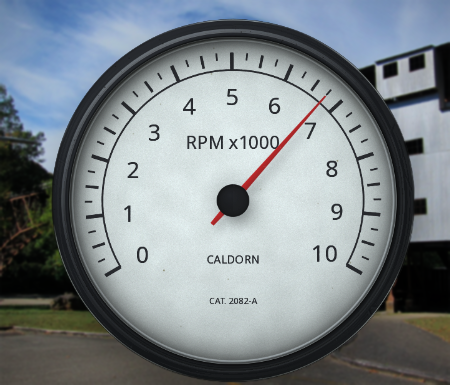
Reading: **6750** rpm
